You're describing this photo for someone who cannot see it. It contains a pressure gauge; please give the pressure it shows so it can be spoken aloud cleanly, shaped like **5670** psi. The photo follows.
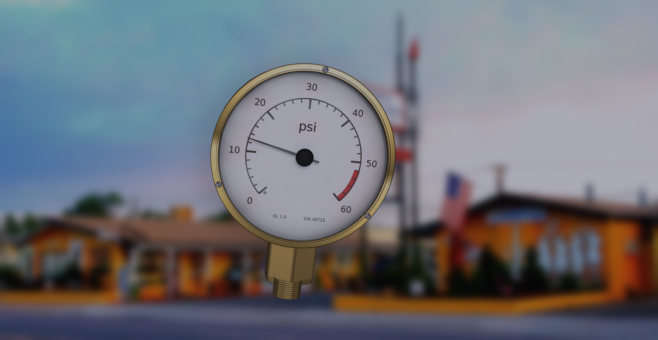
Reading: **13** psi
